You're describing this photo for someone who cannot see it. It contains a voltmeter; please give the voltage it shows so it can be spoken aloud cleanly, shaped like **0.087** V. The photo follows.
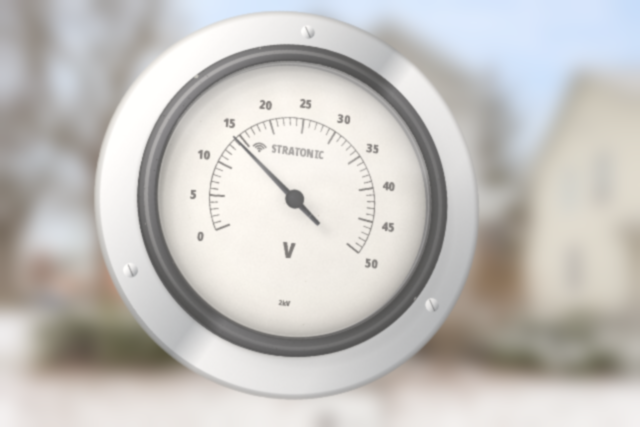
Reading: **14** V
